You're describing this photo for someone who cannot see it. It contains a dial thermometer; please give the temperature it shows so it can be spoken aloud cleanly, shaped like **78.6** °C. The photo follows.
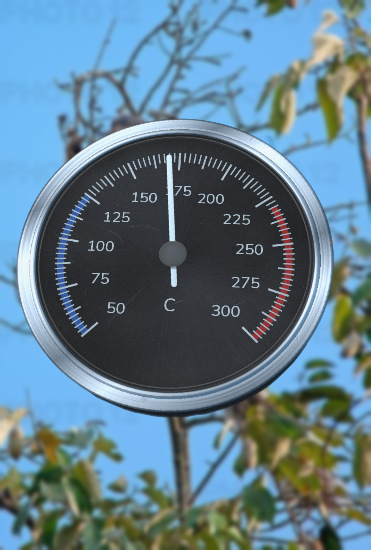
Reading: **170** °C
